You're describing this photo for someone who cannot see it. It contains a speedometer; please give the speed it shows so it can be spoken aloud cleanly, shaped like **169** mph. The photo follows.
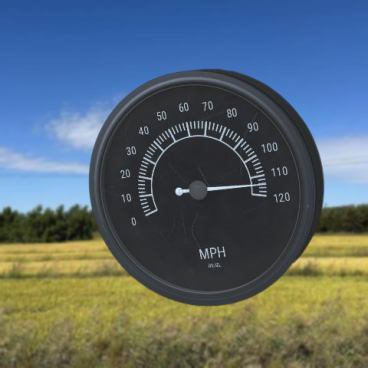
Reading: **114** mph
